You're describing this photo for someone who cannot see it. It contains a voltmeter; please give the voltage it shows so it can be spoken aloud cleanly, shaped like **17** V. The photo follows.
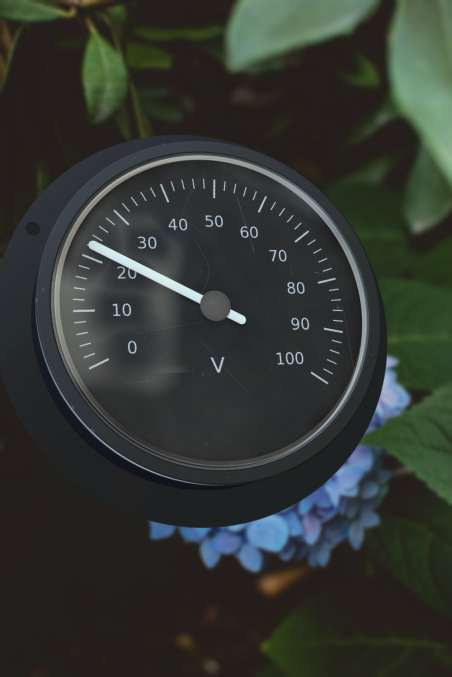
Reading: **22** V
